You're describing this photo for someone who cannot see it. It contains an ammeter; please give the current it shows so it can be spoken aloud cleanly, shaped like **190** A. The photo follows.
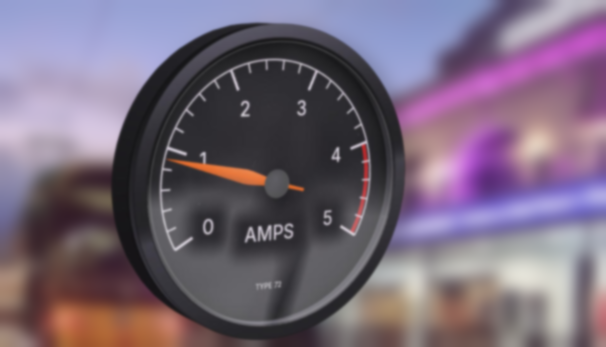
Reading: **0.9** A
